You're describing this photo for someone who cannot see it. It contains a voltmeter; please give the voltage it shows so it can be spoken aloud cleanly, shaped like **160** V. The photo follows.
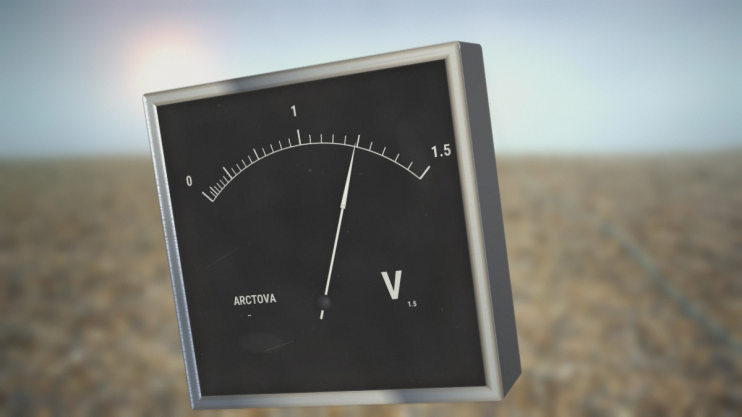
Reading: **1.25** V
